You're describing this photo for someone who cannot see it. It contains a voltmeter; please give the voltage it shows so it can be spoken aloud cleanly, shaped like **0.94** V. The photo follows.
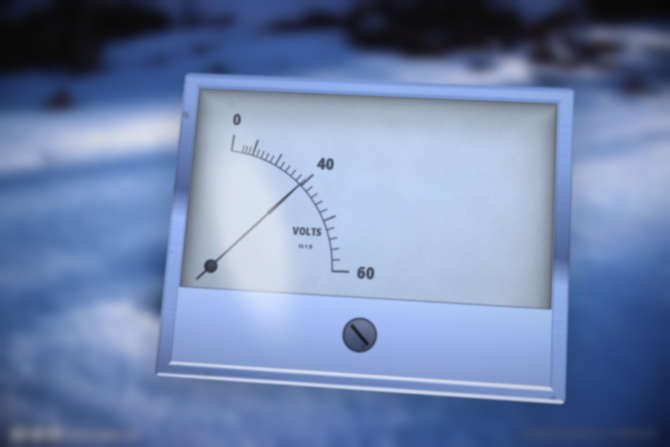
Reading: **40** V
